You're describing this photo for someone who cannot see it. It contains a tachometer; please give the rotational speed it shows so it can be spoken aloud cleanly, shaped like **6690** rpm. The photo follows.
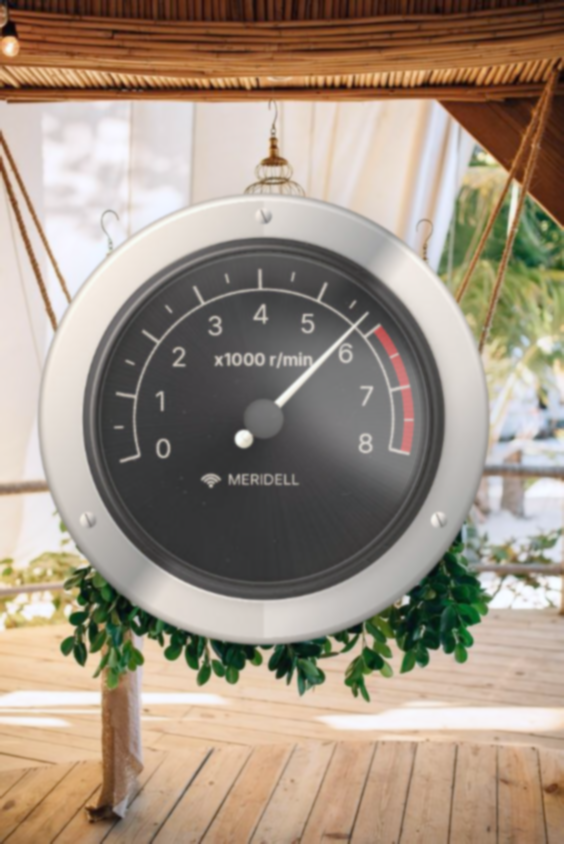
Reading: **5750** rpm
